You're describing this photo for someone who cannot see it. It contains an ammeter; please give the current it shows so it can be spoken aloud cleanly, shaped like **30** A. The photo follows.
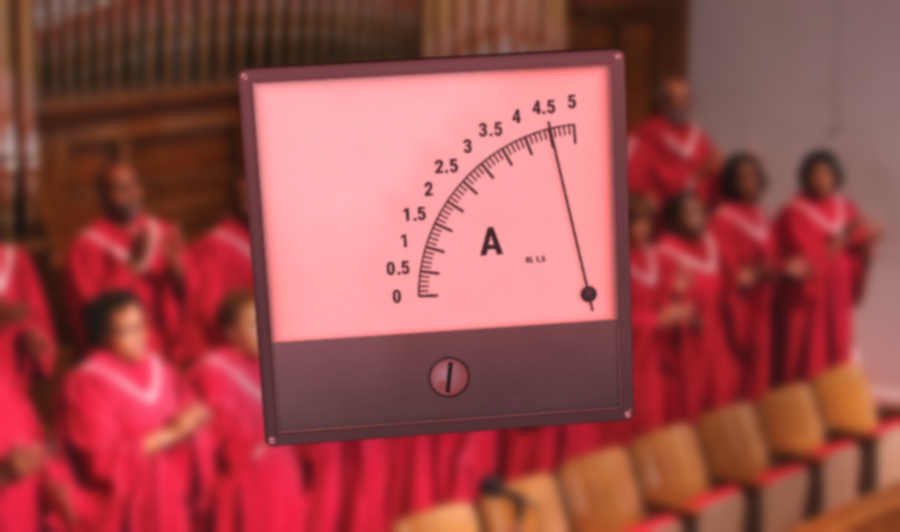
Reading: **4.5** A
